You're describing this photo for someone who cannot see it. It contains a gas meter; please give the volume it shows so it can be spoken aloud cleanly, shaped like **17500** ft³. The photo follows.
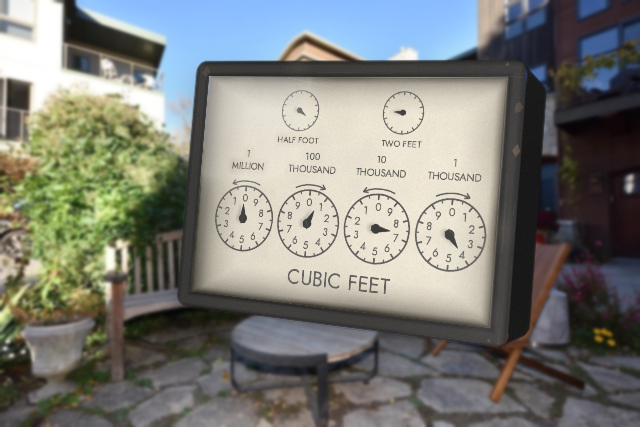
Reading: **7400** ft³
